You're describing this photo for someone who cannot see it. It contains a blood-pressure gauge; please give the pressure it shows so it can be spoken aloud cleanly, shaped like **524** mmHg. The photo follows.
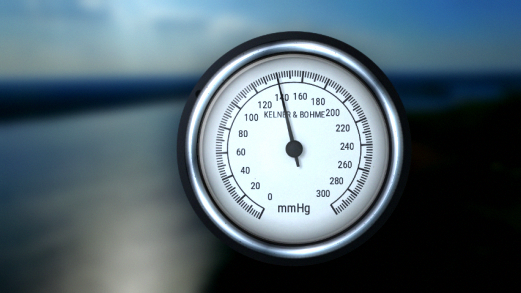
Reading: **140** mmHg
